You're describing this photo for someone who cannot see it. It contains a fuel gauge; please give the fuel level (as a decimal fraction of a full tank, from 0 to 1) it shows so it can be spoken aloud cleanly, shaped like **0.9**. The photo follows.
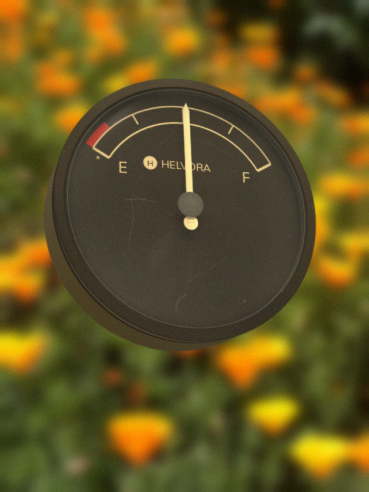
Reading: **0.5**
